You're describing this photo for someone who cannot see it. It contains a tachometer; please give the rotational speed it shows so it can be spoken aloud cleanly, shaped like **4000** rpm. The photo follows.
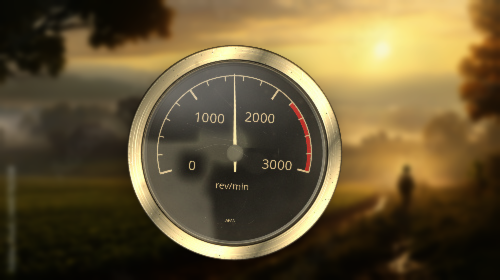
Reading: **1500** rpm
